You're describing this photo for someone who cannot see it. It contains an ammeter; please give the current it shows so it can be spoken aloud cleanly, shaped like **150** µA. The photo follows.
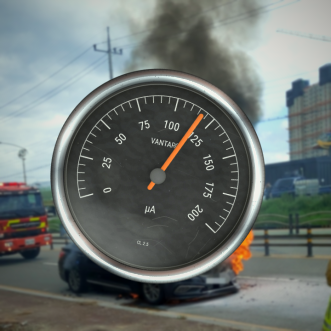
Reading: **117.5** µA
